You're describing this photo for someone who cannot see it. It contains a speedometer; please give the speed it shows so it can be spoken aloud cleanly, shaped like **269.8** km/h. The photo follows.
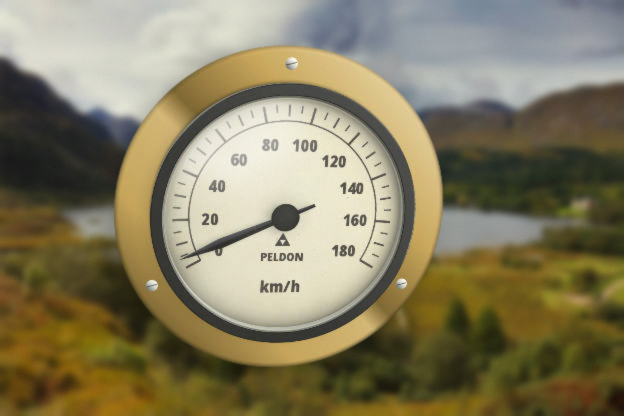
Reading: **5** km/h
